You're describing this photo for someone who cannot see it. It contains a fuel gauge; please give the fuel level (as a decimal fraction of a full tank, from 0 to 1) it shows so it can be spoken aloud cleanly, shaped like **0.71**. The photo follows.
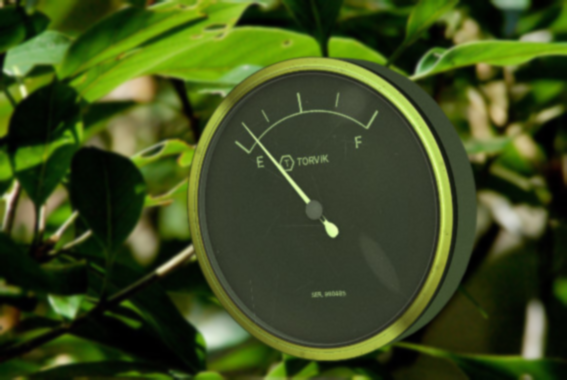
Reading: **0.125**
